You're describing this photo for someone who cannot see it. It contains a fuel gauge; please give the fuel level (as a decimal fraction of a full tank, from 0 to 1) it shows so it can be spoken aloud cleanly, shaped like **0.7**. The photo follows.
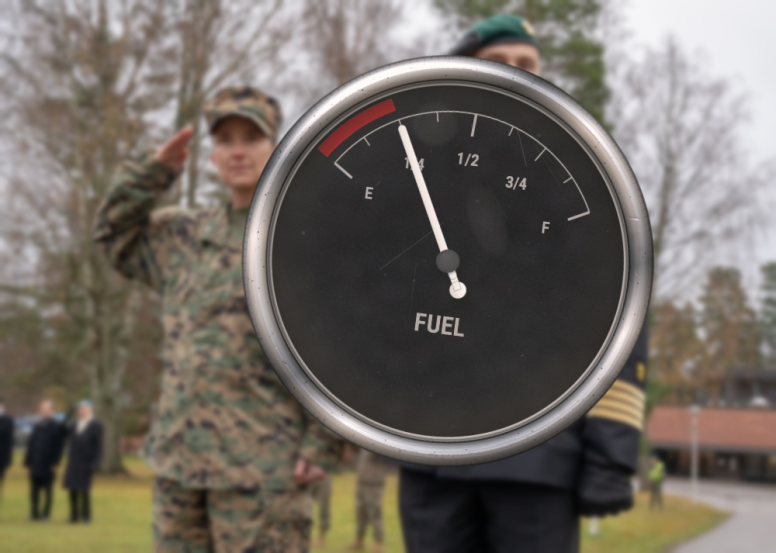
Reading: **0.25**
